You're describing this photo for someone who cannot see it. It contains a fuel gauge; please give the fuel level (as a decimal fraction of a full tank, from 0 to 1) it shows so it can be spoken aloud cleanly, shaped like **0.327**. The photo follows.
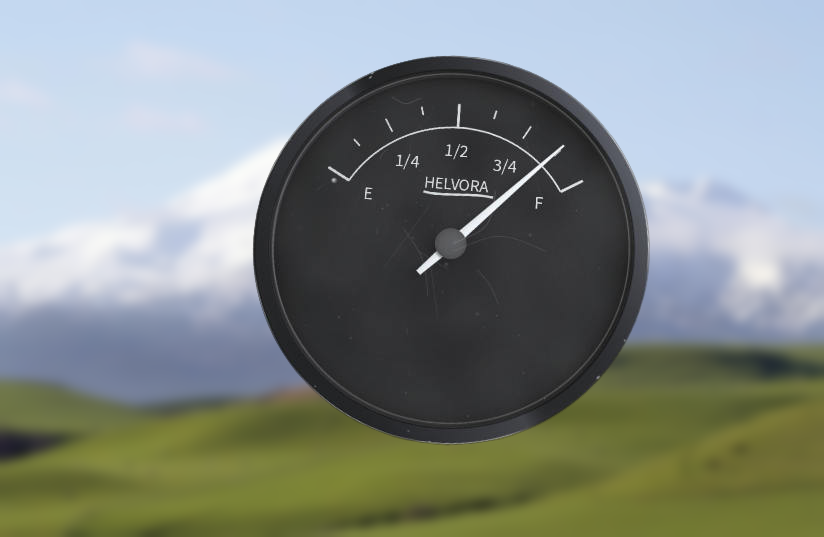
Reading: **0.875**
